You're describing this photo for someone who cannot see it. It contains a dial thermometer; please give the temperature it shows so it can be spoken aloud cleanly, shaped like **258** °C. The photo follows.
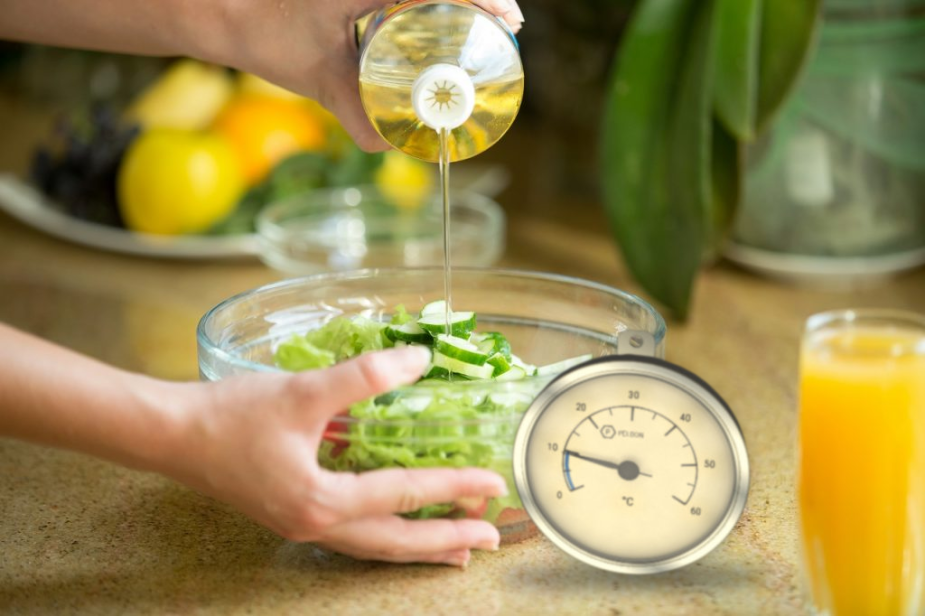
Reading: **10** °C
